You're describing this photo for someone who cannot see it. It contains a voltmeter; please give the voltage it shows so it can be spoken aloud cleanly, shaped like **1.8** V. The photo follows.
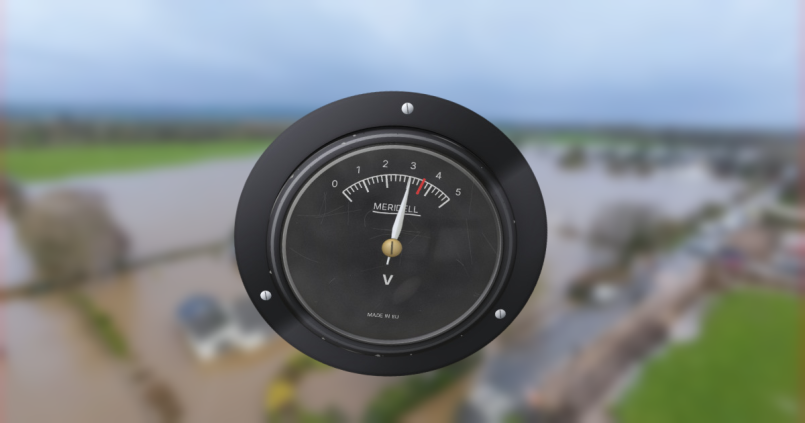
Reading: **3** V
